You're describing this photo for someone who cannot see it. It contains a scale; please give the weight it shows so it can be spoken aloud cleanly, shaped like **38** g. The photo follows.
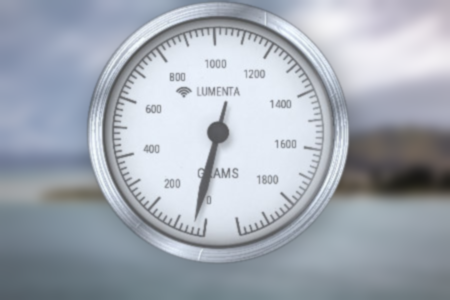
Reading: **40** g
